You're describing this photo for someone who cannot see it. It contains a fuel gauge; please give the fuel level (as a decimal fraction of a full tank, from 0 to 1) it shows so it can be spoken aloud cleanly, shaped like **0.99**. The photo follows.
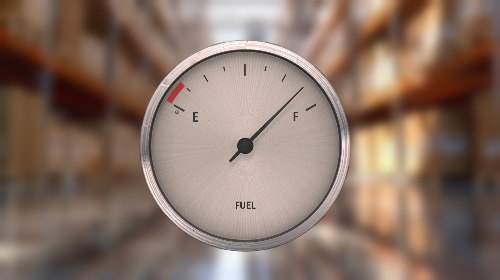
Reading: **0.875**
